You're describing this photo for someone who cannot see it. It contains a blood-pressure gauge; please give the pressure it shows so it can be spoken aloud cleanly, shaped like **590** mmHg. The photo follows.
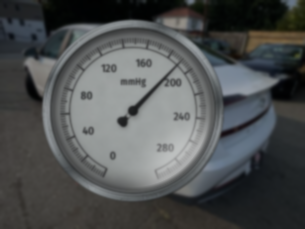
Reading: **190** mmHg
